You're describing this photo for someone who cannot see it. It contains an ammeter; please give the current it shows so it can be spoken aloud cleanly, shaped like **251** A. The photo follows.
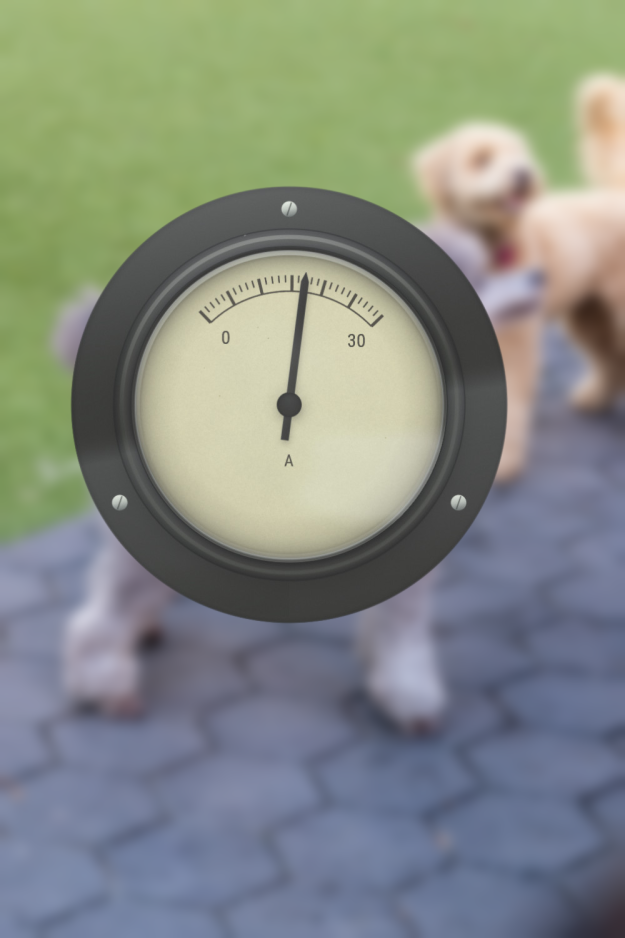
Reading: **17** A
